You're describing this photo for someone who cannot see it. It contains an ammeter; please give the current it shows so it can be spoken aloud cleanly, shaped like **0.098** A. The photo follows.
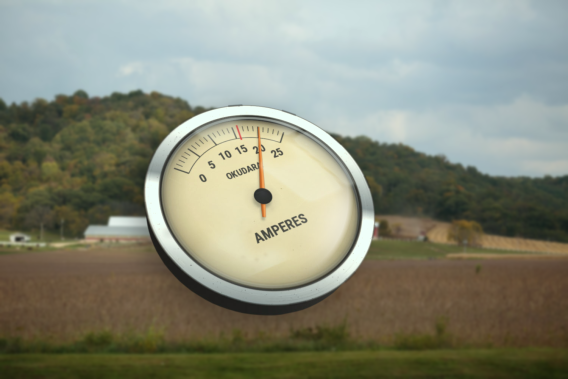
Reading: **20** A
